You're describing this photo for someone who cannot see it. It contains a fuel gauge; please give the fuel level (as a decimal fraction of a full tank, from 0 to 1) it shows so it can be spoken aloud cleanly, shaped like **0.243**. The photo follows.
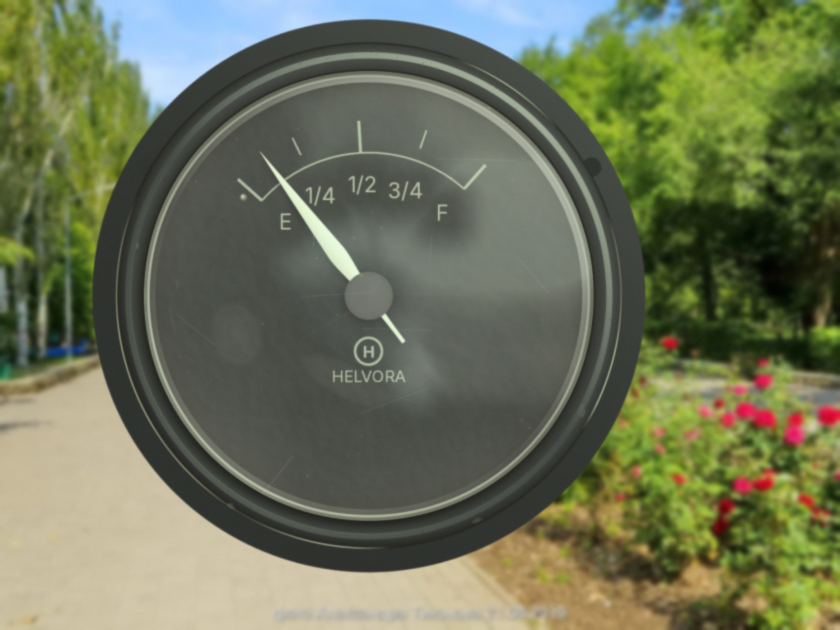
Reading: **0.125**
